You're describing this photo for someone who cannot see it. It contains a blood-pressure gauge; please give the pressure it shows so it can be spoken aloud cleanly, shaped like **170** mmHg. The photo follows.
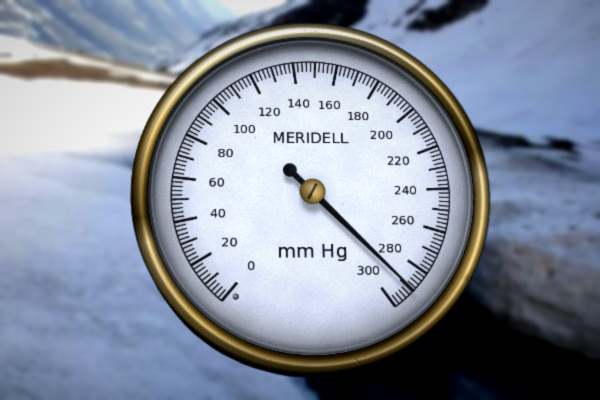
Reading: **290** mmHg
